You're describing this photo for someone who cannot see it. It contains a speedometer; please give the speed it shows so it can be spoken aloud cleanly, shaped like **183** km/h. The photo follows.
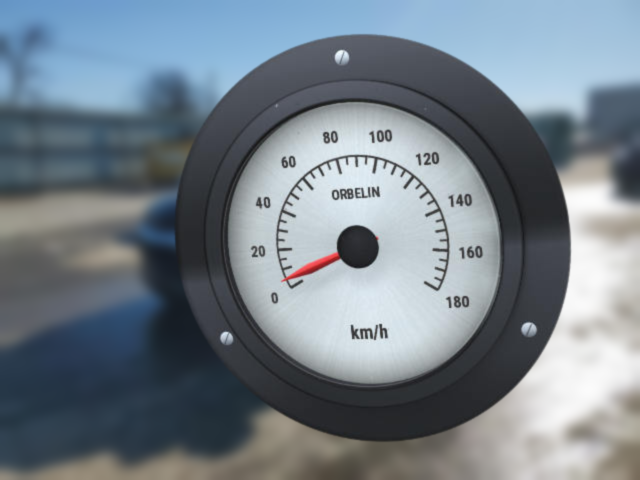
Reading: **5** km/h
